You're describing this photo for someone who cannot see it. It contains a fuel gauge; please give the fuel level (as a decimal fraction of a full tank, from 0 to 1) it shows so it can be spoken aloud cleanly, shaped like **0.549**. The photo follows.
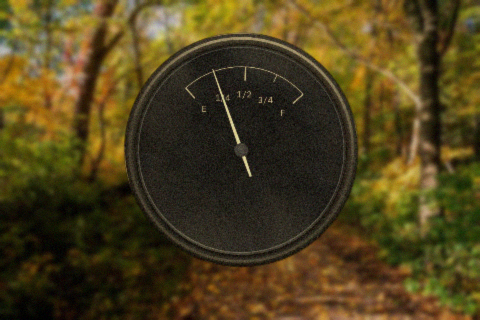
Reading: **0.25**
